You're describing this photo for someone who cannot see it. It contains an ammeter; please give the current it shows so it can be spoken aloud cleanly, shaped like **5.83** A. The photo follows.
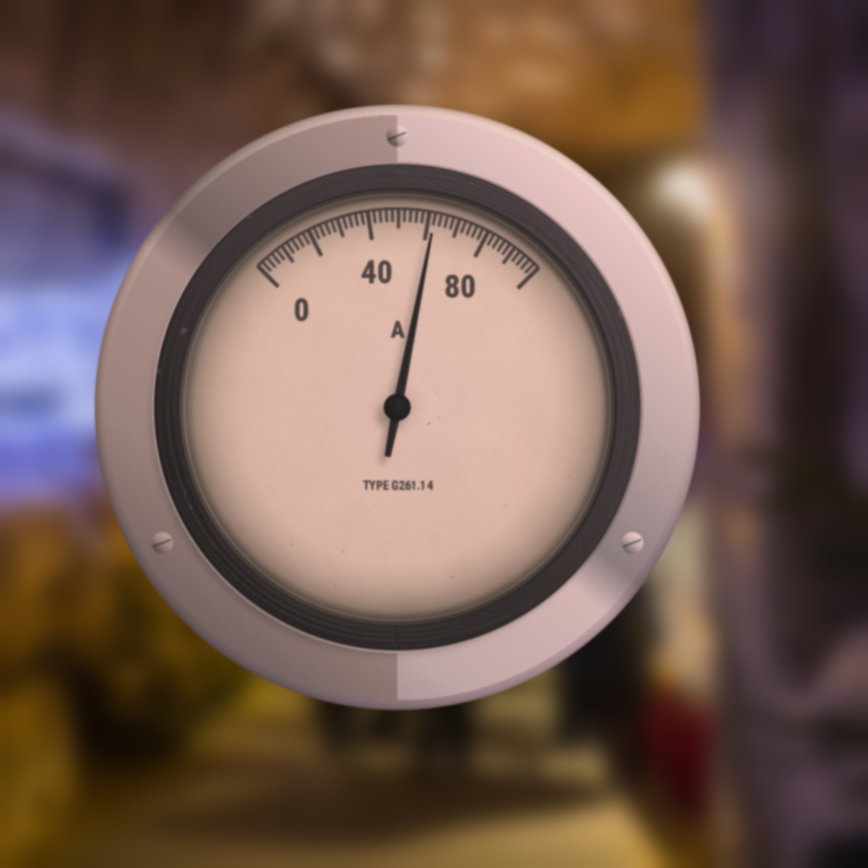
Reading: **62** A
